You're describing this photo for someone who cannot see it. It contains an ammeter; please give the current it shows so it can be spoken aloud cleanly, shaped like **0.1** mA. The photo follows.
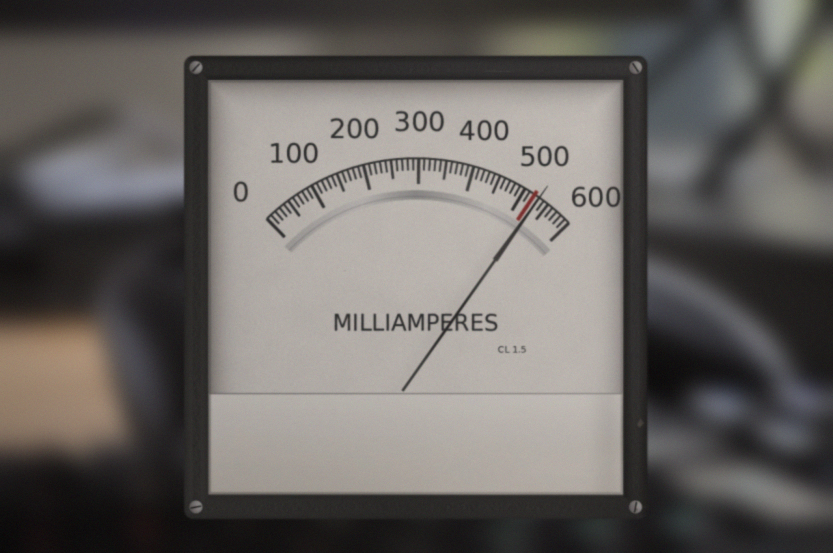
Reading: **530** mA
